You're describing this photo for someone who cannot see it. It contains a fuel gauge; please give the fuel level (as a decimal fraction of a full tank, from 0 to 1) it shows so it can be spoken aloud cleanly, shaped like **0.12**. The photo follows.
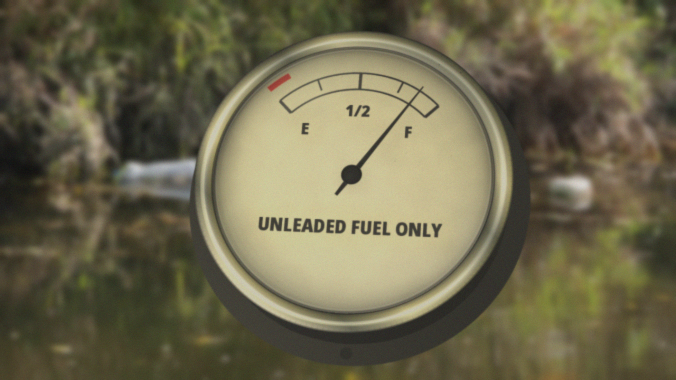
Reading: **0.875**
